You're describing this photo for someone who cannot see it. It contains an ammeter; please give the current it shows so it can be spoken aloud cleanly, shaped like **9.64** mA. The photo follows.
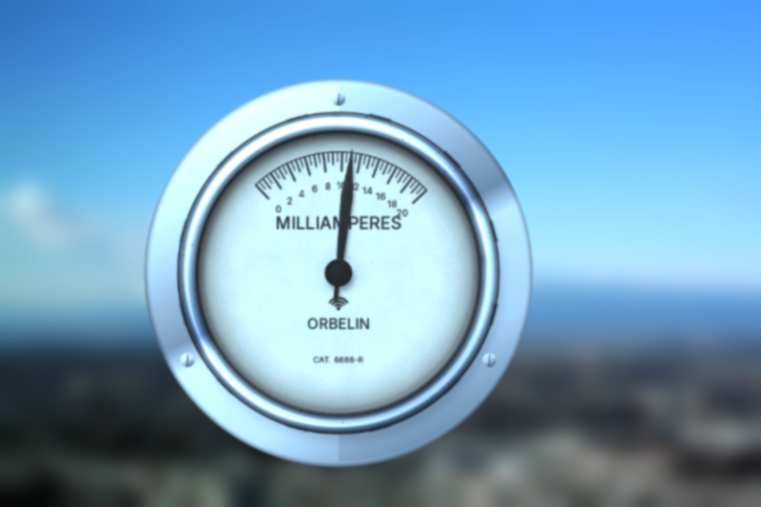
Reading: **11** mA
